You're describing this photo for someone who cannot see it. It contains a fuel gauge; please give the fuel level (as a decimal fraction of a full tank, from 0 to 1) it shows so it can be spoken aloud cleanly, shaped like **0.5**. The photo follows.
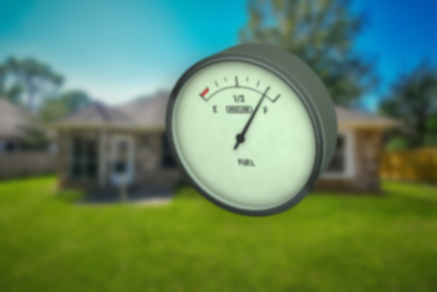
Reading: **0.875**
